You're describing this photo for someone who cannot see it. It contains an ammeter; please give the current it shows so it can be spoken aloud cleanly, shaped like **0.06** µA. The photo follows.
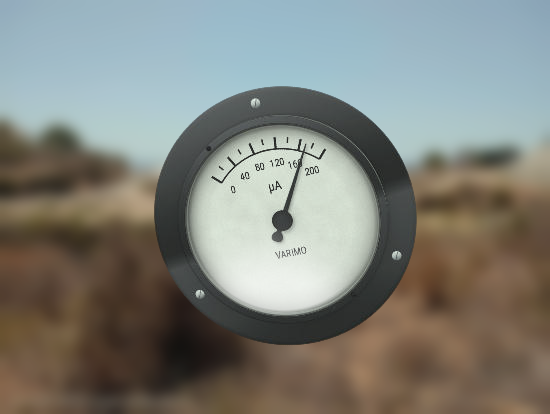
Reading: **170** µA
